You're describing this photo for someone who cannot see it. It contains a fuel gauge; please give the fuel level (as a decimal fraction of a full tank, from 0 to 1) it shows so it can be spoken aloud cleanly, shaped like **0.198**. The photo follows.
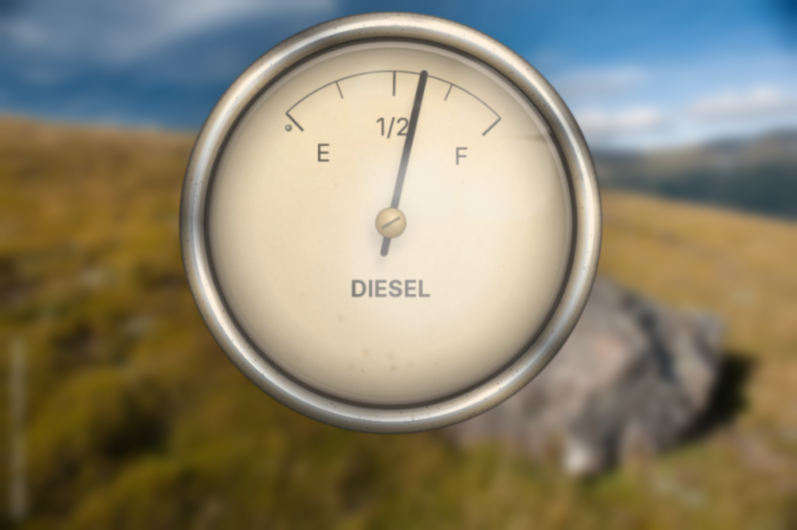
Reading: **0.625**
